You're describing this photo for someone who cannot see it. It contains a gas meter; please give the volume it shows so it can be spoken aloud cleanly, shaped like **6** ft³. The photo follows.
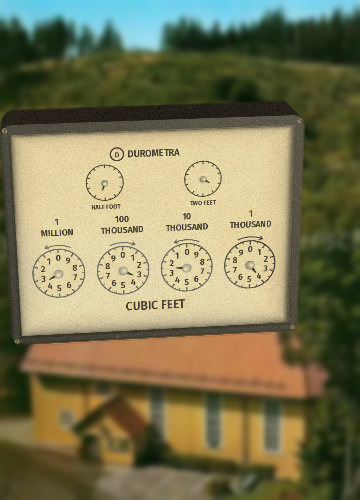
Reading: **332400** ft³
